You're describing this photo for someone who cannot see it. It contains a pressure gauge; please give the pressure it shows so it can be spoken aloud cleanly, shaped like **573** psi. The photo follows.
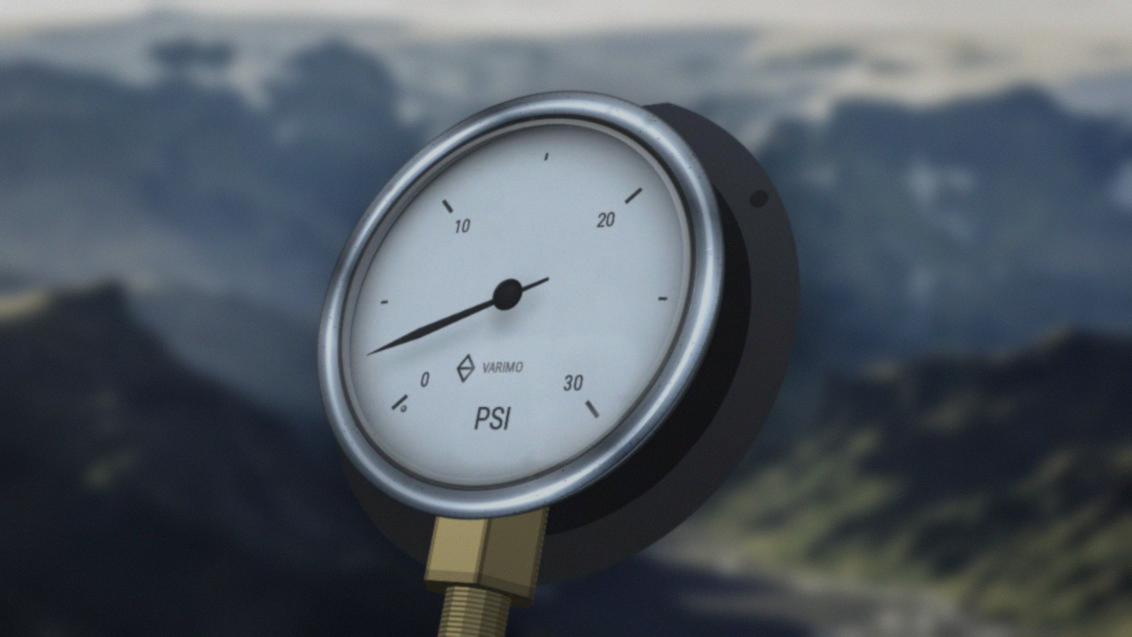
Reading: **2.5** psi
